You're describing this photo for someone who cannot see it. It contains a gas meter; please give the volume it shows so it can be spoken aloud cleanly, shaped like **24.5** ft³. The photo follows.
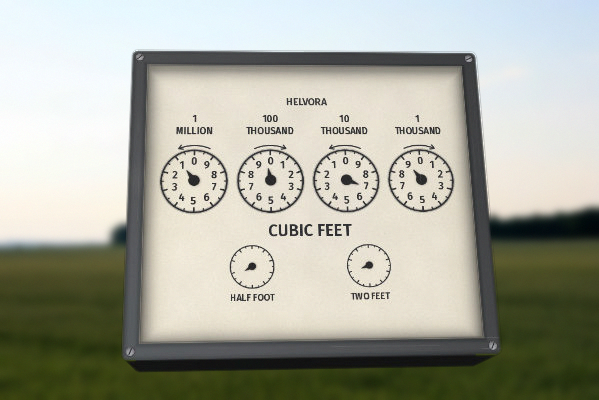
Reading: **96900** ft³
